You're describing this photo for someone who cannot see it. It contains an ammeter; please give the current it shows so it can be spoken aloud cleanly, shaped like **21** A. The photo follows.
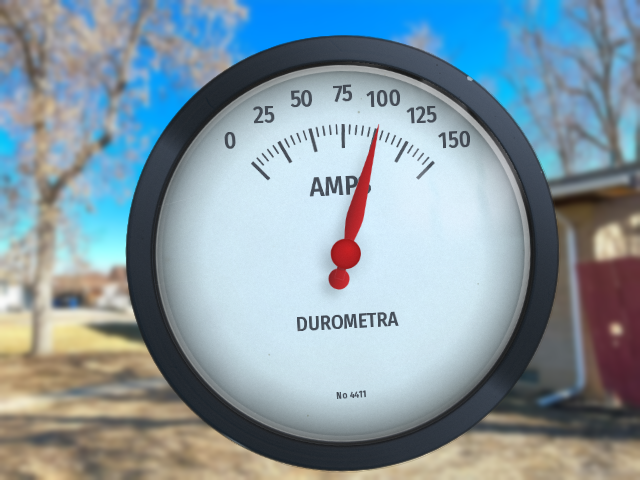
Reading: **100** A
